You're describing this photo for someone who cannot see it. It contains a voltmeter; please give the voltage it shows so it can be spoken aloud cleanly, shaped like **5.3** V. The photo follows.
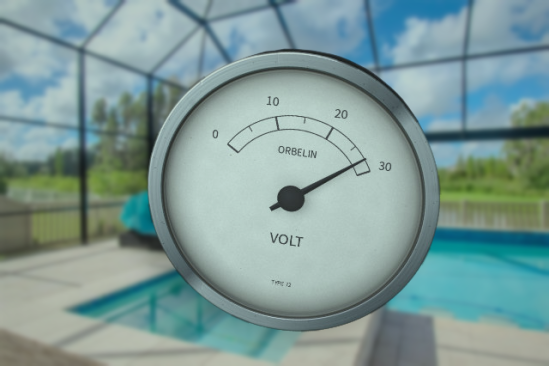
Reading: **27.5** V
